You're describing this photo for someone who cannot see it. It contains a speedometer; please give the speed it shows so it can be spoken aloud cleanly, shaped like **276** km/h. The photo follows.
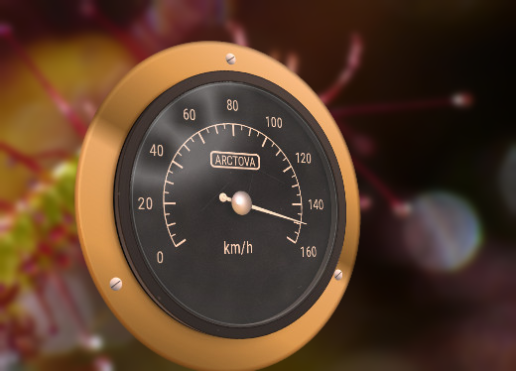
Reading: **150** km/h
